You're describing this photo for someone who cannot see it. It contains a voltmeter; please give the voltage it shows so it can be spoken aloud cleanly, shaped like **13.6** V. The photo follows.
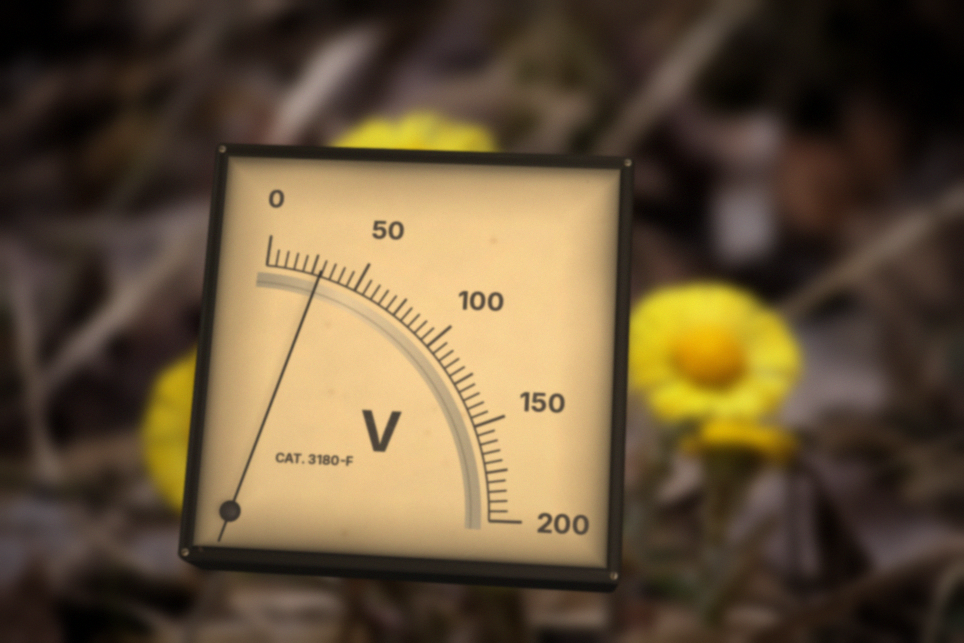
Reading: **30** V
